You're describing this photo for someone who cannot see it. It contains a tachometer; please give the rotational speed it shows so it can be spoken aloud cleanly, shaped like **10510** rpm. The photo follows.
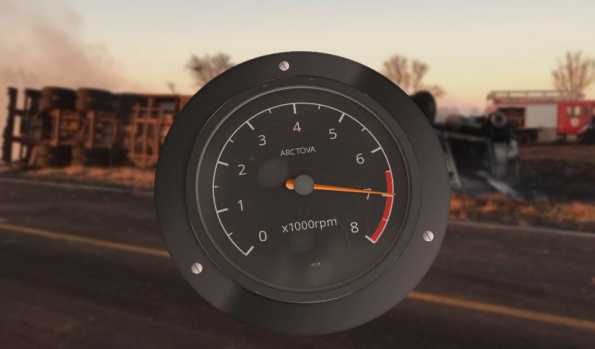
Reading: **7000** rpm
